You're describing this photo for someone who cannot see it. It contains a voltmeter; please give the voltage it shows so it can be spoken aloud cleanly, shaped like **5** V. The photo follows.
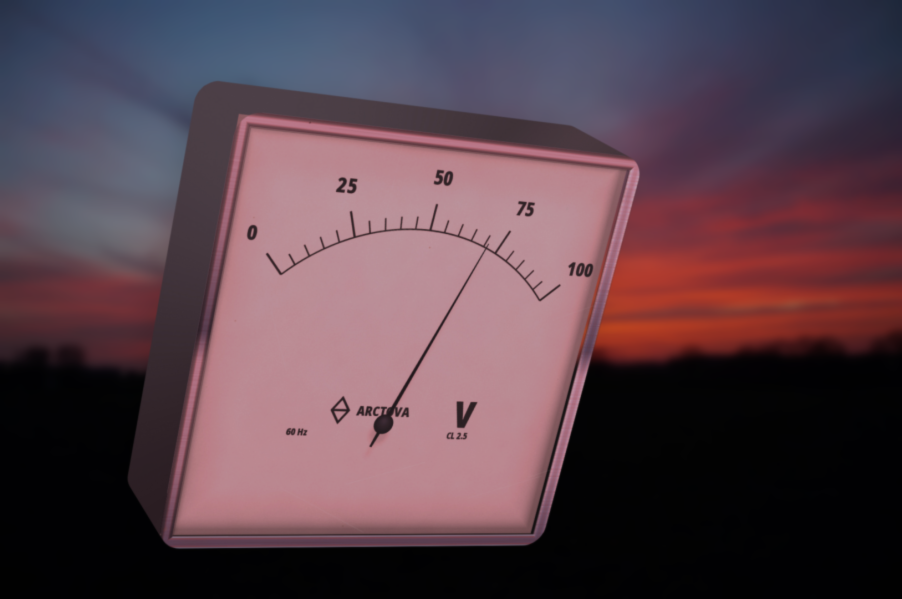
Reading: **70** V
